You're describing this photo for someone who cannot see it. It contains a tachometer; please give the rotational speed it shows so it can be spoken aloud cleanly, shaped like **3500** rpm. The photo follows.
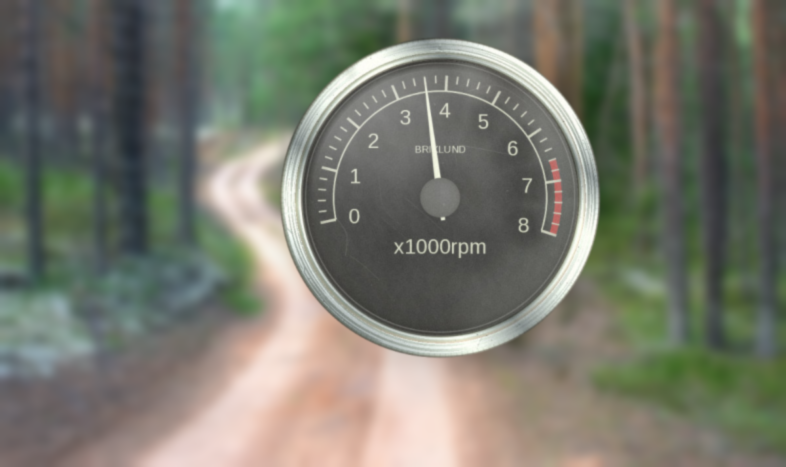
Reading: **3600** rpm
